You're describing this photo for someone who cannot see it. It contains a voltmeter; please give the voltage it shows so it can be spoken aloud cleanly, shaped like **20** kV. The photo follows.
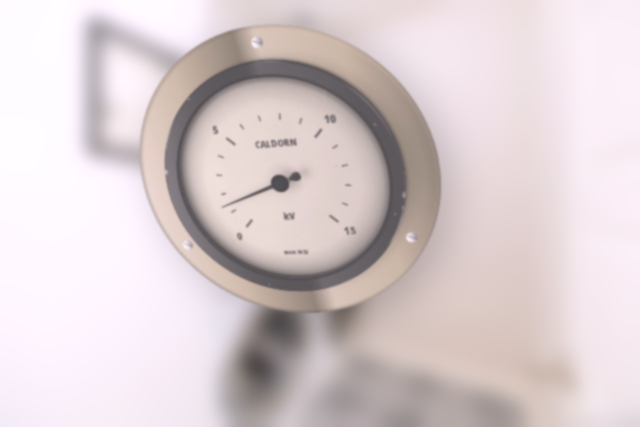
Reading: **1.5** kV
